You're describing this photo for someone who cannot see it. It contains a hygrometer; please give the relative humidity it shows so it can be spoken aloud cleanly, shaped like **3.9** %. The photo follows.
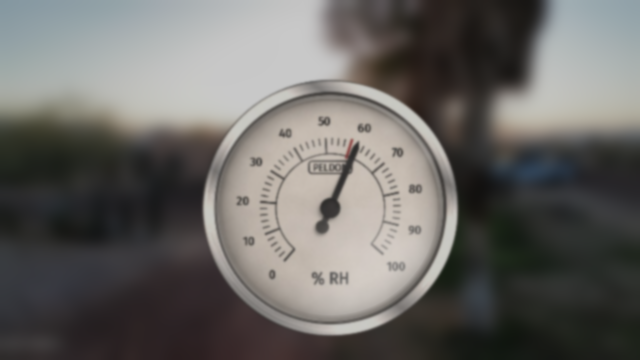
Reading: **60** %
